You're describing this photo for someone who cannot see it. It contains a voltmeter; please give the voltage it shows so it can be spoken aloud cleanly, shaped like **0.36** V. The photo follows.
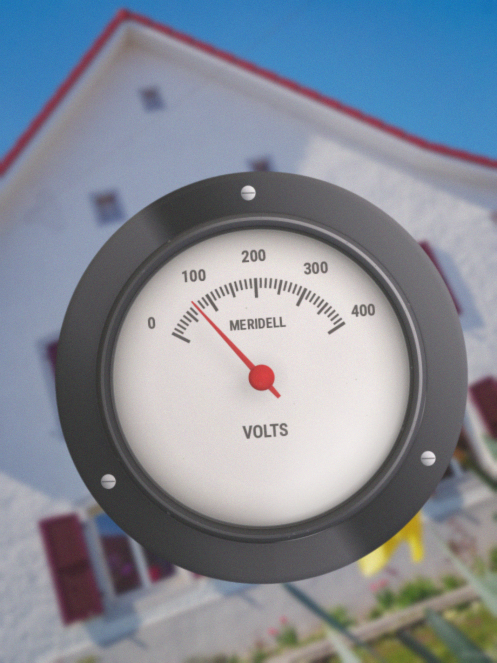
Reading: **70** V
